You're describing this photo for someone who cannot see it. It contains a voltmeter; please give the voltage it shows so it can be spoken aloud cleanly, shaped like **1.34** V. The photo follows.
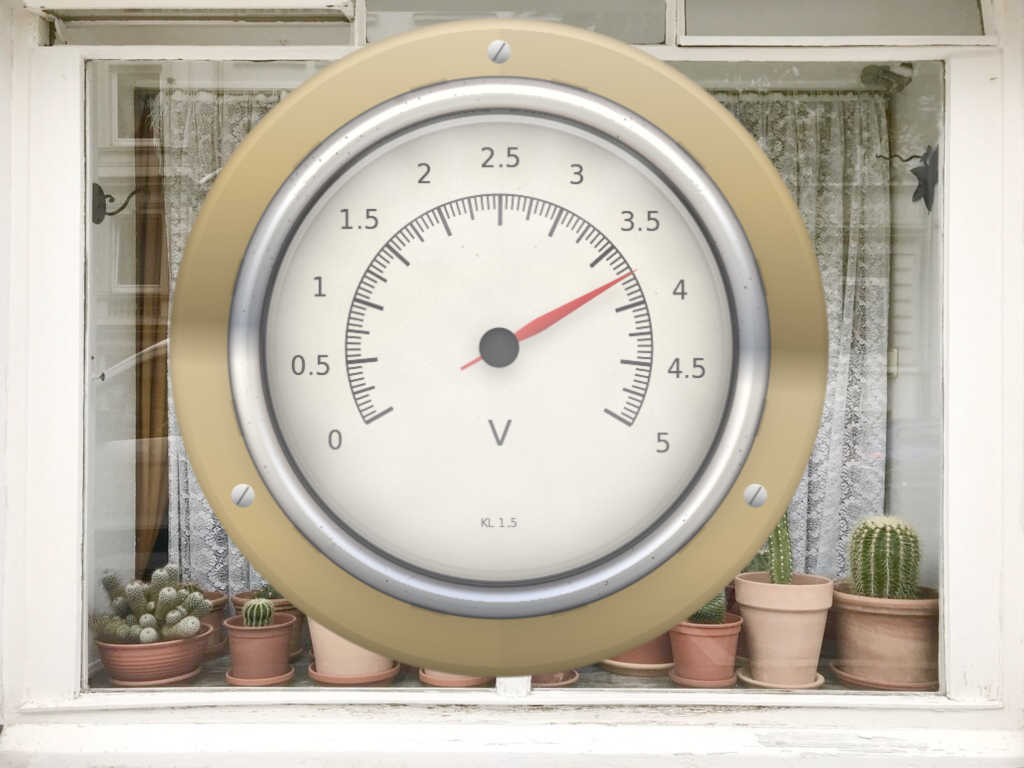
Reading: **3.75** V
